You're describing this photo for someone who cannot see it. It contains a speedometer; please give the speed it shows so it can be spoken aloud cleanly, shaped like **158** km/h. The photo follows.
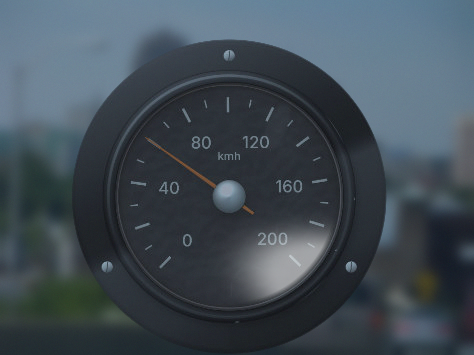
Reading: **60** km/h
